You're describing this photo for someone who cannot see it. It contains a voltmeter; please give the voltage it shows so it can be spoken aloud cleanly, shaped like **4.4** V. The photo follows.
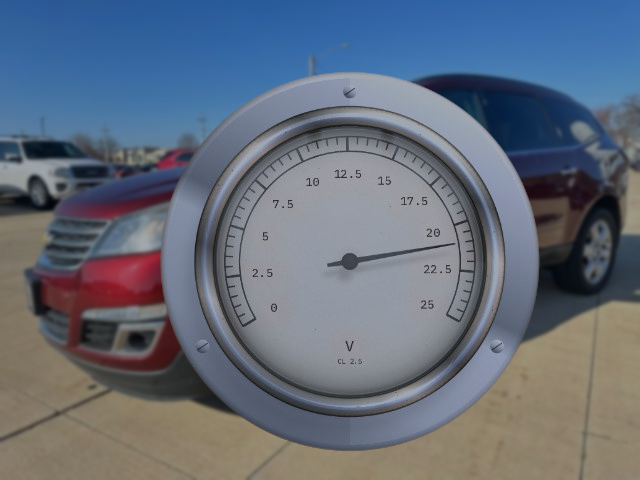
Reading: **21** V
